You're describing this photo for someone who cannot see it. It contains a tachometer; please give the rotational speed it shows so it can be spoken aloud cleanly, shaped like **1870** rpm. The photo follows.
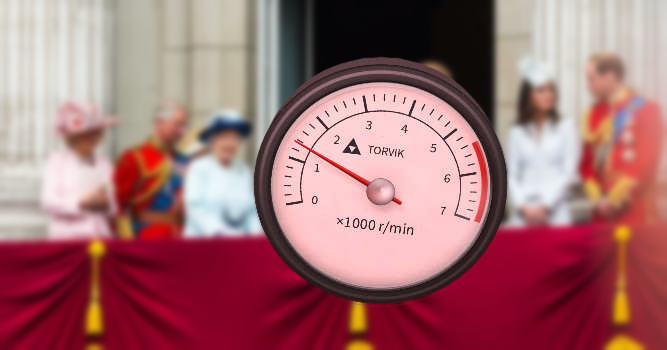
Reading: **1400** rpm
